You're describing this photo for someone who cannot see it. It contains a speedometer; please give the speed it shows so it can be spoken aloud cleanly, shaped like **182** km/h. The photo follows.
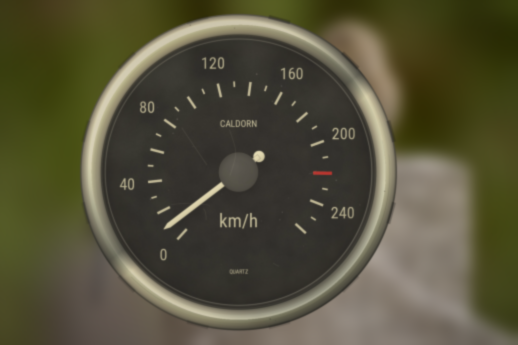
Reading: **10** km/h
